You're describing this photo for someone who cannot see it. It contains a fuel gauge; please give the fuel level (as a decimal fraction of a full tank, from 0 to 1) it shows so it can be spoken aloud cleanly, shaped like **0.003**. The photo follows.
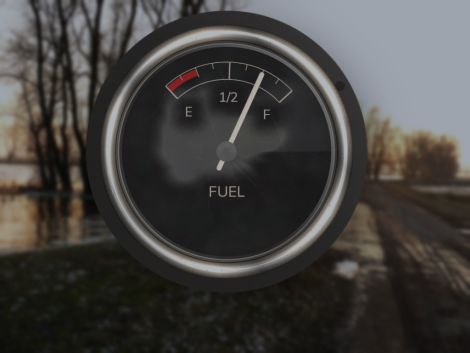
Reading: **0.75**
